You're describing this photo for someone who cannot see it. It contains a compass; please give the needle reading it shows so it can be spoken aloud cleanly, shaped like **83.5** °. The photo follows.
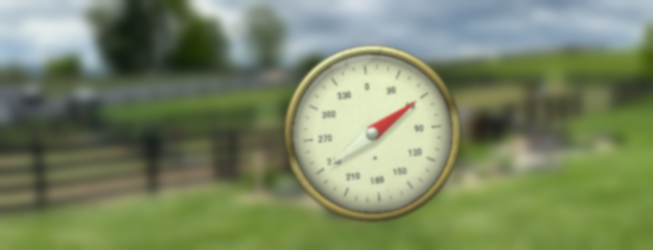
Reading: **60** °
